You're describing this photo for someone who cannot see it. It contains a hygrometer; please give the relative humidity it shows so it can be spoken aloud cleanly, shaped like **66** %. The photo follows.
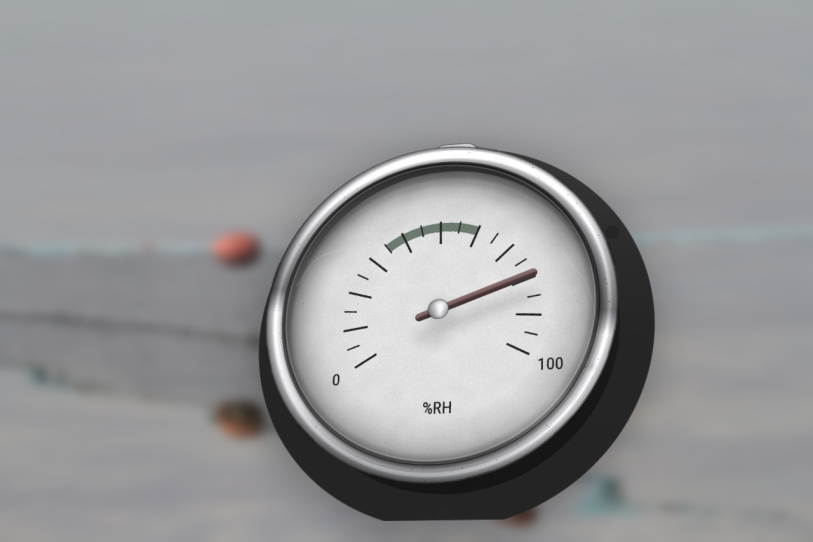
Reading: **80** %
